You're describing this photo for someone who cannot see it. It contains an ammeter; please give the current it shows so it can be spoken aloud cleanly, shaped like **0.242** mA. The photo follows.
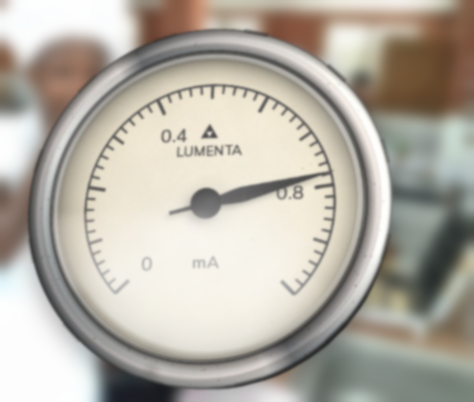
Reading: **0.78** mA
